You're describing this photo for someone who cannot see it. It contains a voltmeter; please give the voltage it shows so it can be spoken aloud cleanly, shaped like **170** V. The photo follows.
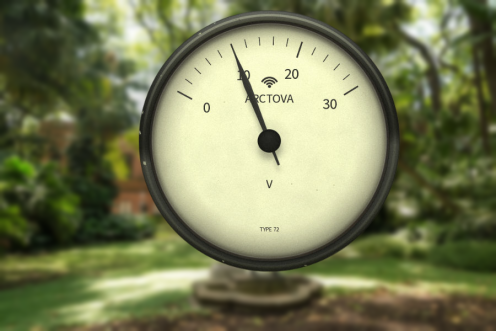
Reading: **10** V
